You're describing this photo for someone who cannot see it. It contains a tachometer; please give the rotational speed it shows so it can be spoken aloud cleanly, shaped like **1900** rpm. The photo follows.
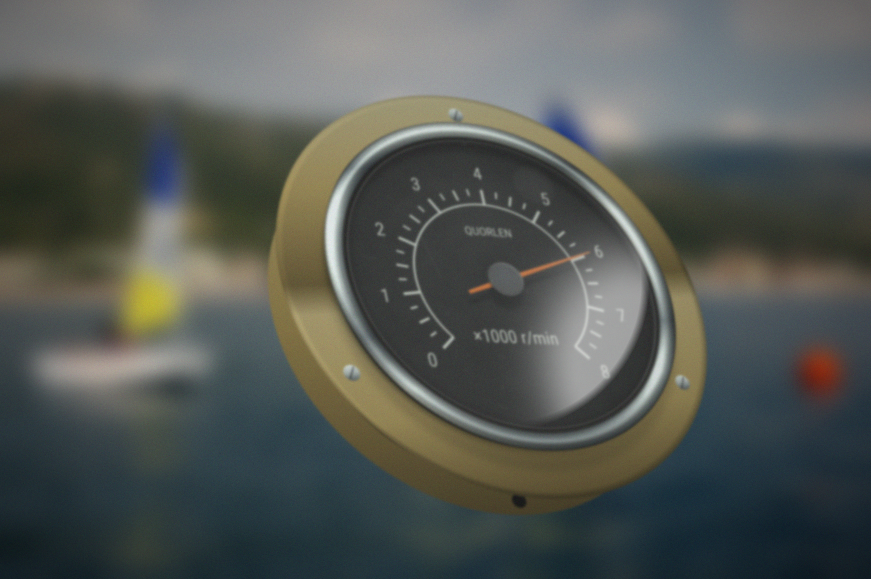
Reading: **6000** rpm
